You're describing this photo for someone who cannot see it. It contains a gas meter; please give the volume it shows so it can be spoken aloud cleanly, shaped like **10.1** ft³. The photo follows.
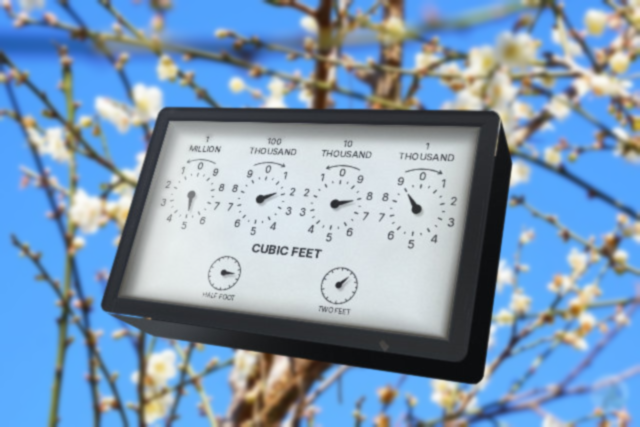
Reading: **517900** ft³
